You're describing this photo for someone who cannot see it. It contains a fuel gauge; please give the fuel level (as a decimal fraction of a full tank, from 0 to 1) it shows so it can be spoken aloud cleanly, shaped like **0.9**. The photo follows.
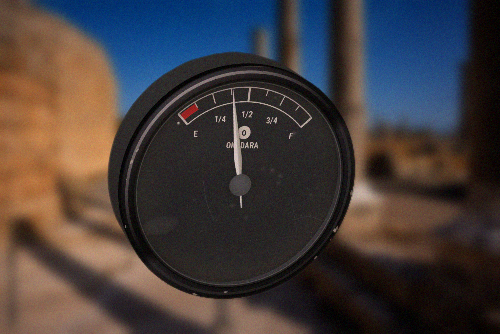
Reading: **0.375**
